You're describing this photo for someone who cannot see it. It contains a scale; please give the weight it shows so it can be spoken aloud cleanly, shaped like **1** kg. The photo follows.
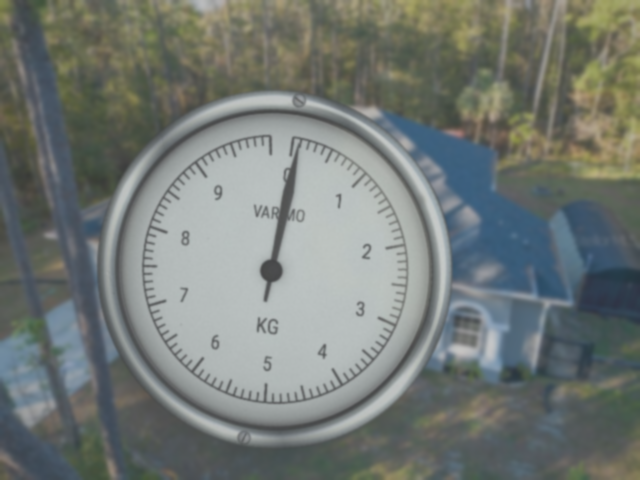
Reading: **0.1** kg
